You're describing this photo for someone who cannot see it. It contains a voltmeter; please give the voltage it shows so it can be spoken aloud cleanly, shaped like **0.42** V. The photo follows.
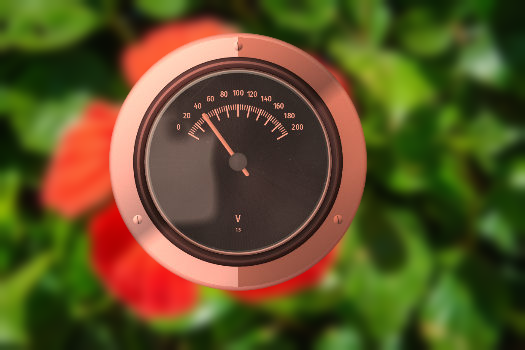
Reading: **40** V
